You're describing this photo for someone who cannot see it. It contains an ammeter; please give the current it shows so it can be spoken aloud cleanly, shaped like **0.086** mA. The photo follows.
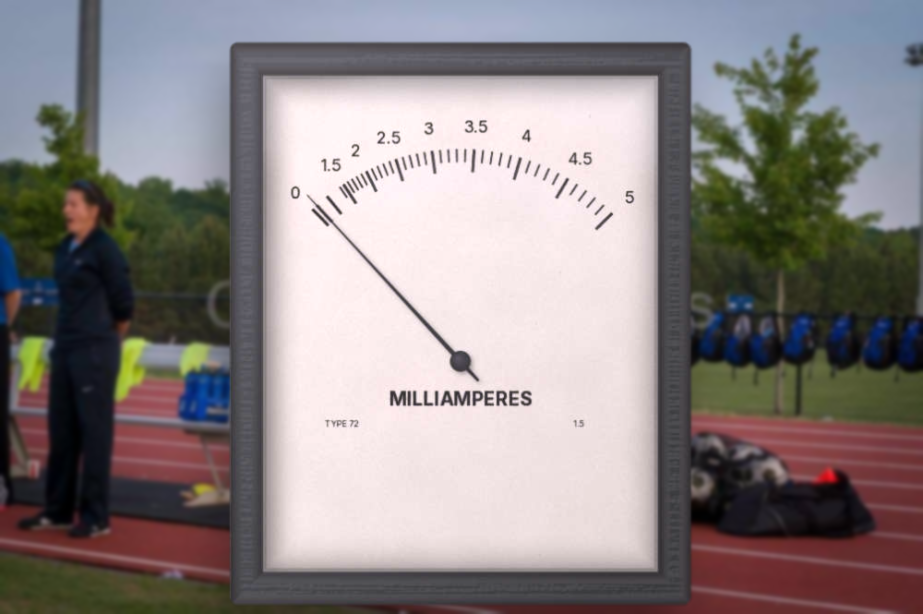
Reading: **0.5** mA
